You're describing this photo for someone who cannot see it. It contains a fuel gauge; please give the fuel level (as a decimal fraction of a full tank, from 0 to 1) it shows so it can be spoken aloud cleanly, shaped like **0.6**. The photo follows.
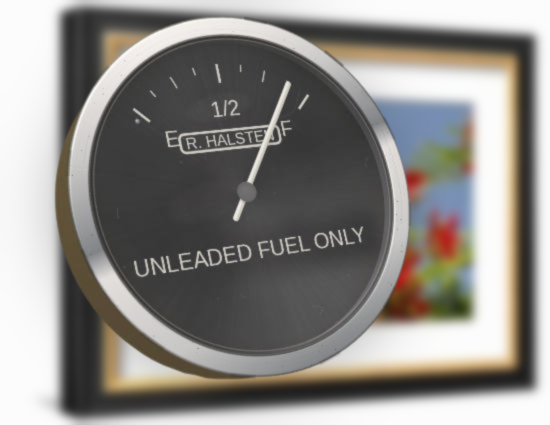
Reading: **0.875**
